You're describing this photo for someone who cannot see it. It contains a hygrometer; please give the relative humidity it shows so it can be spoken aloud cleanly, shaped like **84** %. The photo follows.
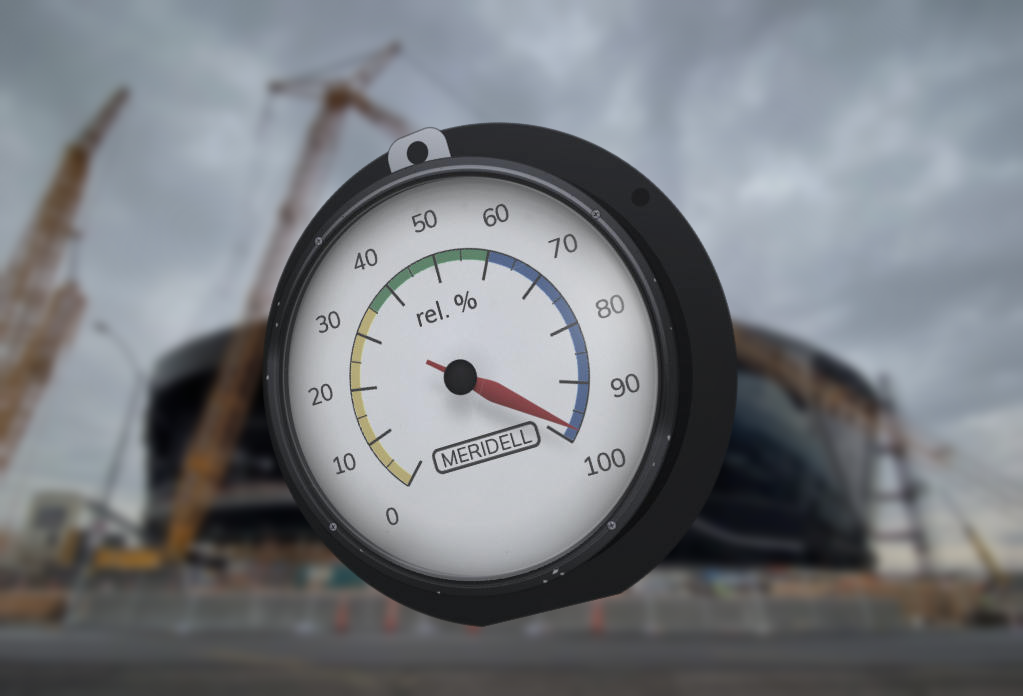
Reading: **97.5** %
